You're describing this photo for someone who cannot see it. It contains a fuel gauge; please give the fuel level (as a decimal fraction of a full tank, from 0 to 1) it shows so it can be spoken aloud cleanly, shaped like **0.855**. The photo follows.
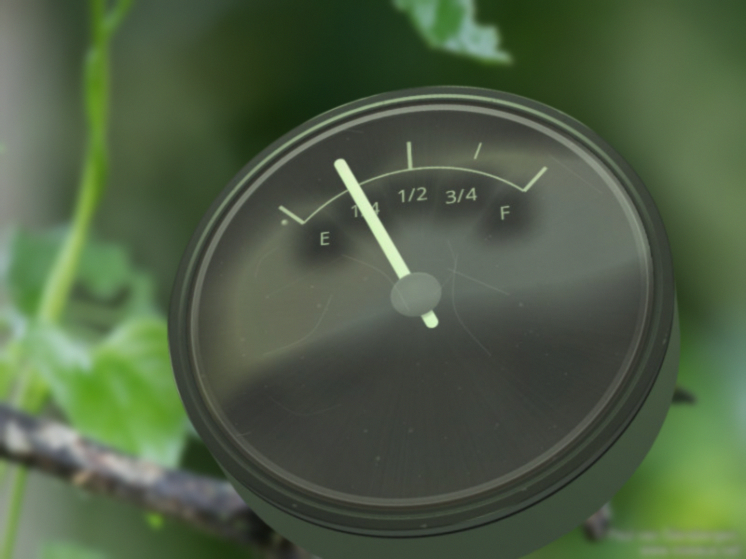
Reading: **0.25**
